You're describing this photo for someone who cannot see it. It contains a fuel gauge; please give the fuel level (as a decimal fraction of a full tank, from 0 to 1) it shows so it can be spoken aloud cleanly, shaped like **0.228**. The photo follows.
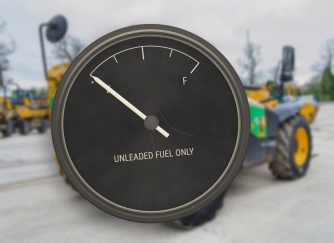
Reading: **0**
